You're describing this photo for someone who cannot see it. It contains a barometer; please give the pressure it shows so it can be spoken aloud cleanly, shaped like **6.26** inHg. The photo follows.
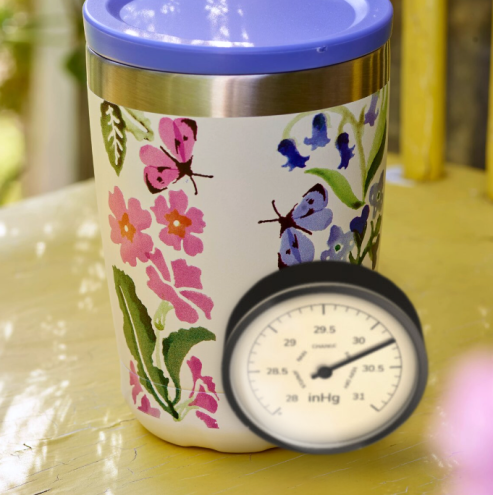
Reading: **30.2** inHg
